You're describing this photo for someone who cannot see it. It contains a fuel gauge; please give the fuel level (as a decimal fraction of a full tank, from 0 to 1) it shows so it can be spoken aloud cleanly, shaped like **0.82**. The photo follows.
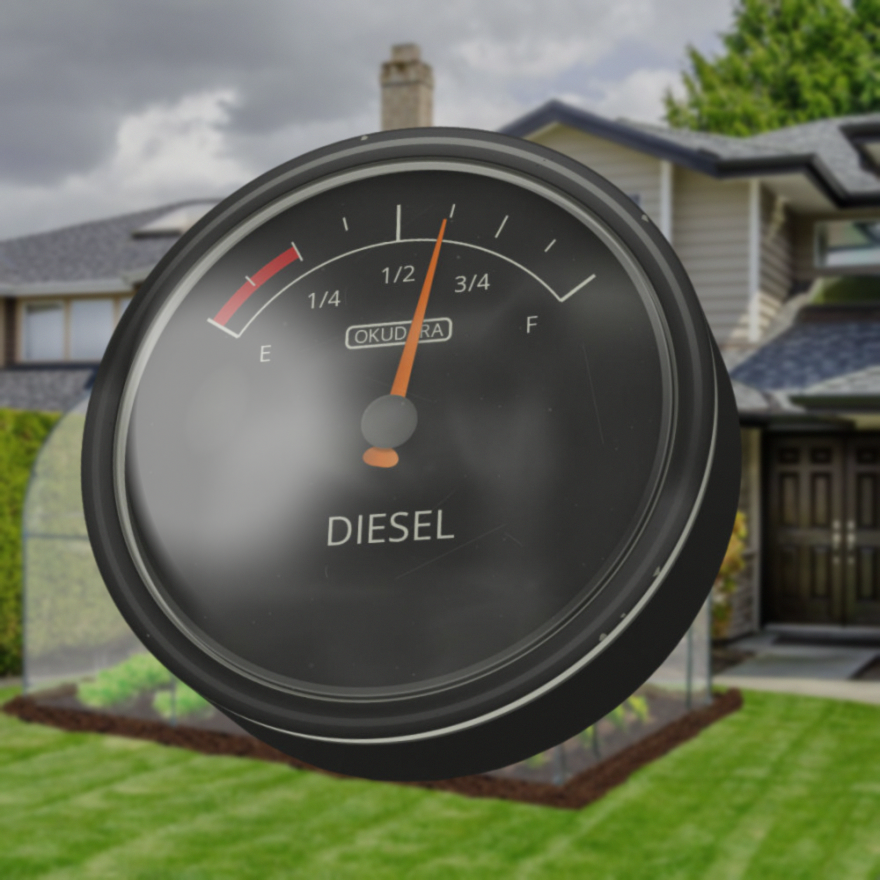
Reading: **0.625**
